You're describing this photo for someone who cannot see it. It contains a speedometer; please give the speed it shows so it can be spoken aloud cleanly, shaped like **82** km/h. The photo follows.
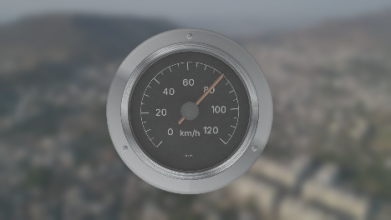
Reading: **80** km/h
